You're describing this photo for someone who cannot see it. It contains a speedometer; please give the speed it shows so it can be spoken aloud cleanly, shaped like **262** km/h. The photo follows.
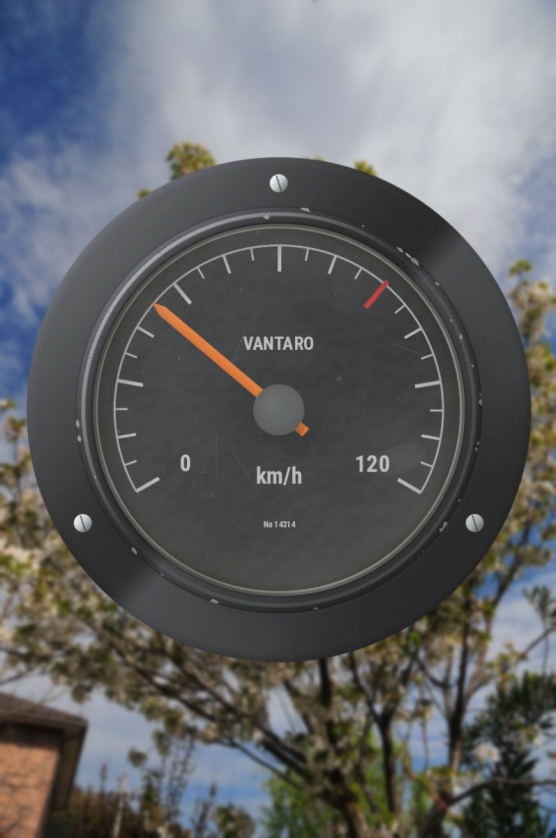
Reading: **35** km/h
